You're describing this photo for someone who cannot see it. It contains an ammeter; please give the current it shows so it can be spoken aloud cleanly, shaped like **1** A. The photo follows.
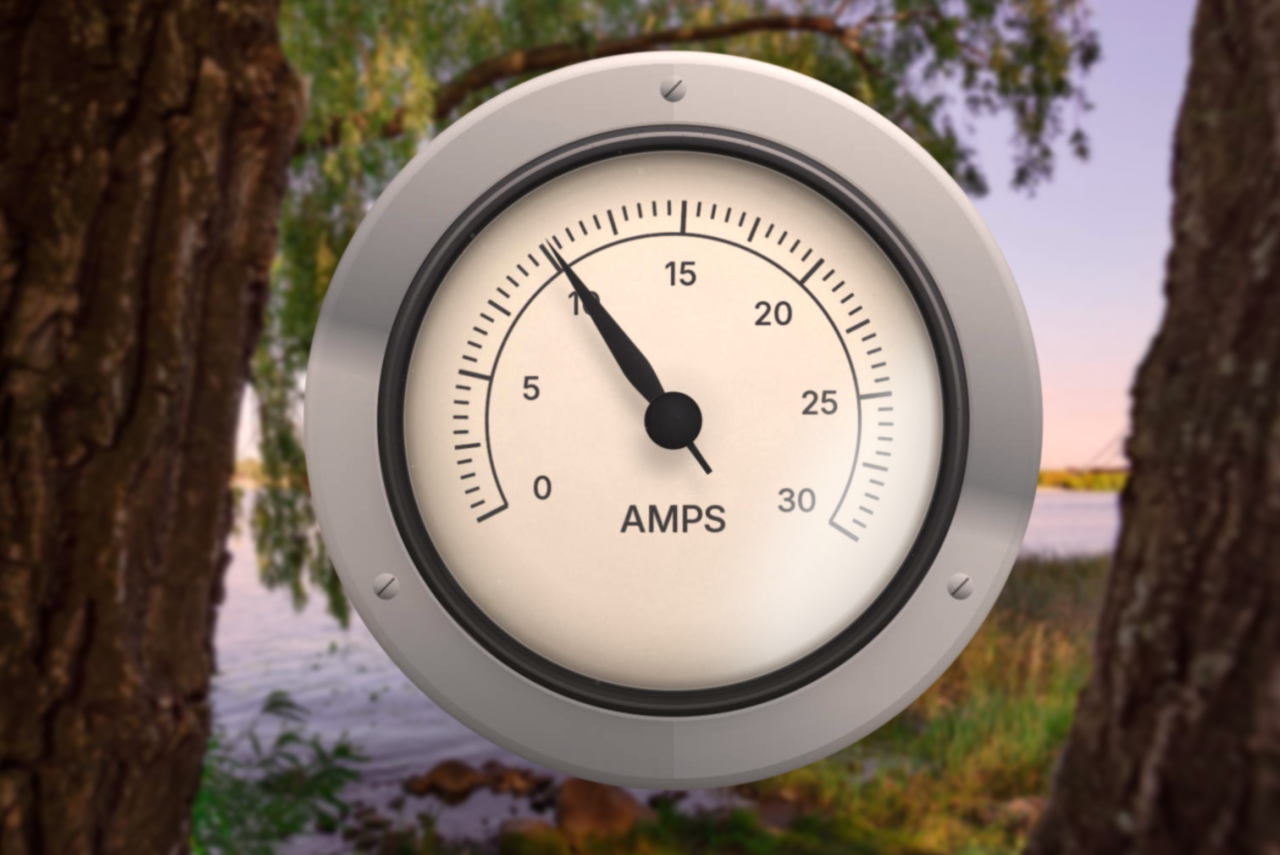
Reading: **10.25** A
